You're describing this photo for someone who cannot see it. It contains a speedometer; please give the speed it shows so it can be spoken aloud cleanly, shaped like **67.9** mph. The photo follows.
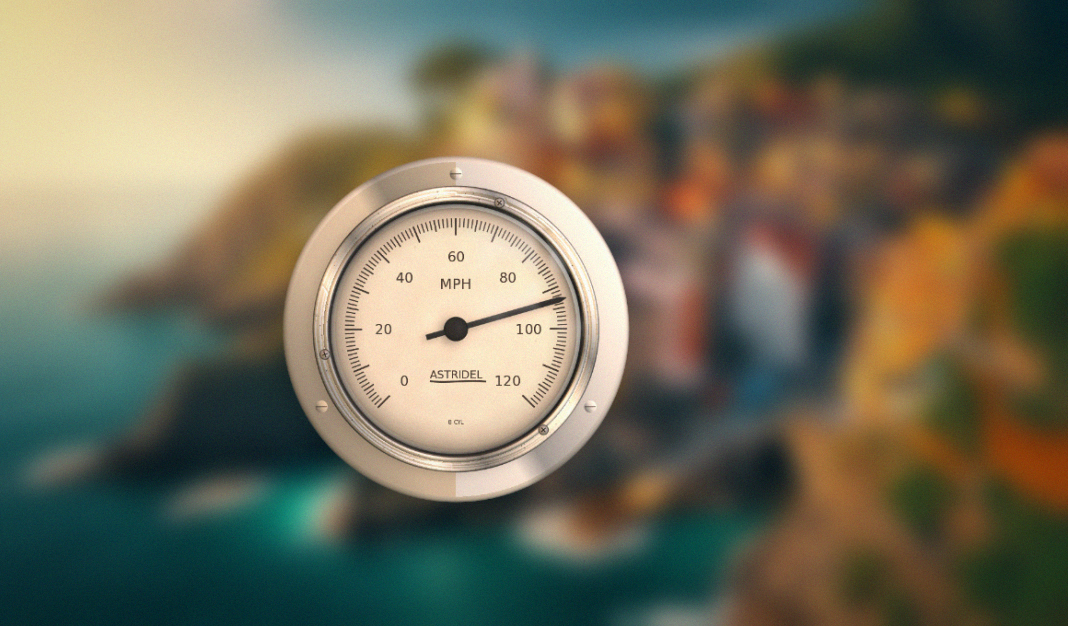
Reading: **93** mph
